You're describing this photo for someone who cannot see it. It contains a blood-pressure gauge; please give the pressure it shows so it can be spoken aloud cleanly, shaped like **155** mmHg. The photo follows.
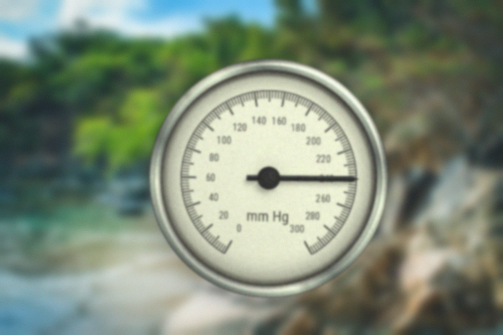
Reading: **240** mmHg
